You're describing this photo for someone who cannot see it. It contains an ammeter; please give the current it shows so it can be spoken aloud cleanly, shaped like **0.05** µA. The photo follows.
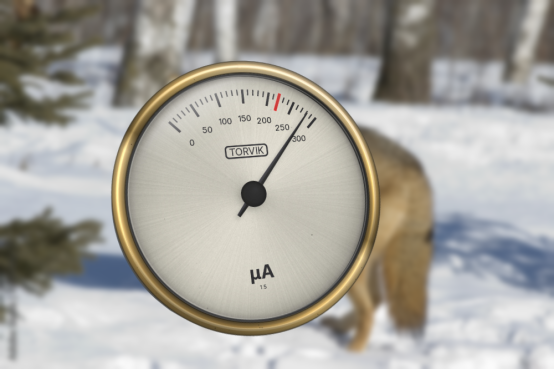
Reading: **280** µA
